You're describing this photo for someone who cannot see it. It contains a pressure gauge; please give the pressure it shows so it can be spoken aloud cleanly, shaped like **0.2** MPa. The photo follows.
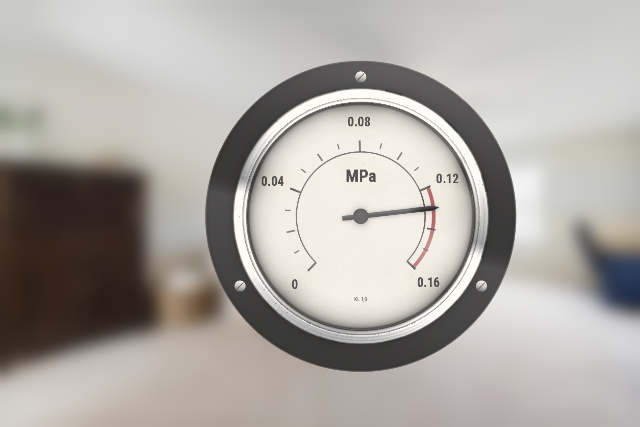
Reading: **0.13** MPa
